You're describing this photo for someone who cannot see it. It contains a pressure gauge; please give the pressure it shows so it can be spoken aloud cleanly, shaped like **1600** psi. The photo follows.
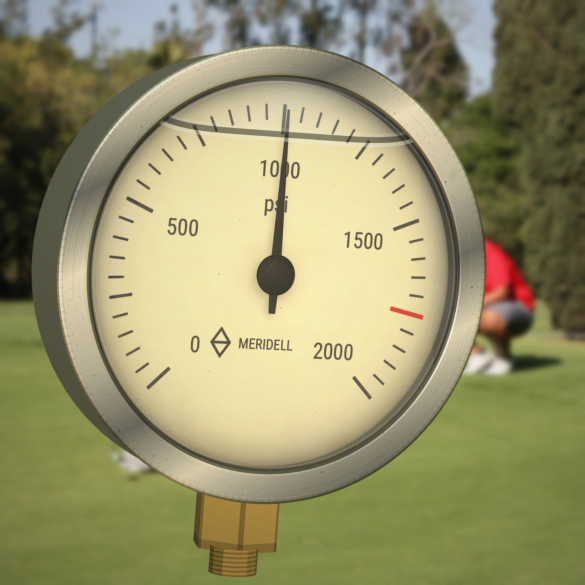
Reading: **1000** psi
